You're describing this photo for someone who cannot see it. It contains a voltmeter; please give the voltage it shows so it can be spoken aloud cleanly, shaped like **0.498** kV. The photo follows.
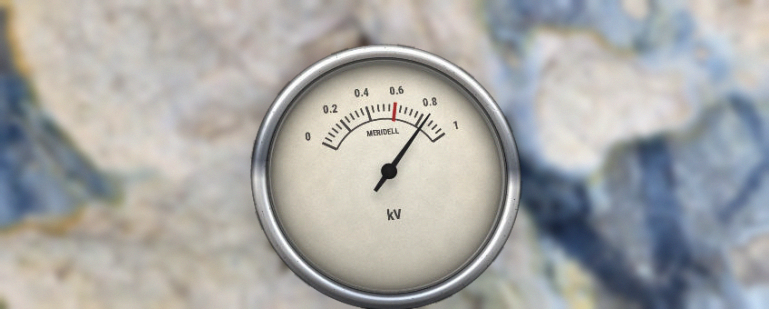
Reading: **0.84** kV
